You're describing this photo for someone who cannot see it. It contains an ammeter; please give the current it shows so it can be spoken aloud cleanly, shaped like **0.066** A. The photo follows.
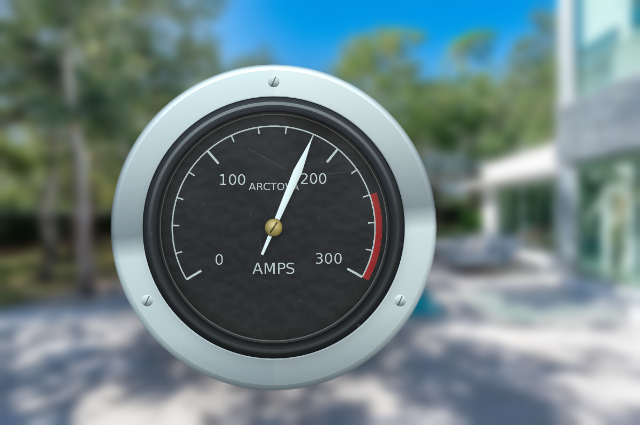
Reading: **180** A
